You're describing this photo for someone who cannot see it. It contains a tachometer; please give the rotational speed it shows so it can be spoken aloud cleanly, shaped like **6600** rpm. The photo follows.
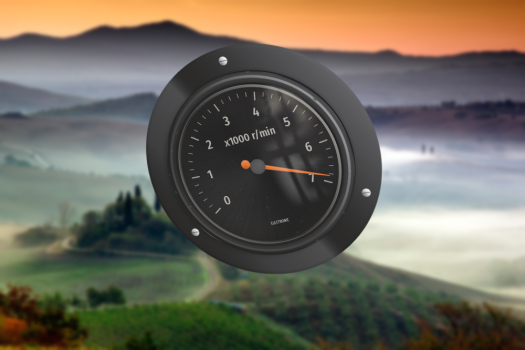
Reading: **6800** rpm
